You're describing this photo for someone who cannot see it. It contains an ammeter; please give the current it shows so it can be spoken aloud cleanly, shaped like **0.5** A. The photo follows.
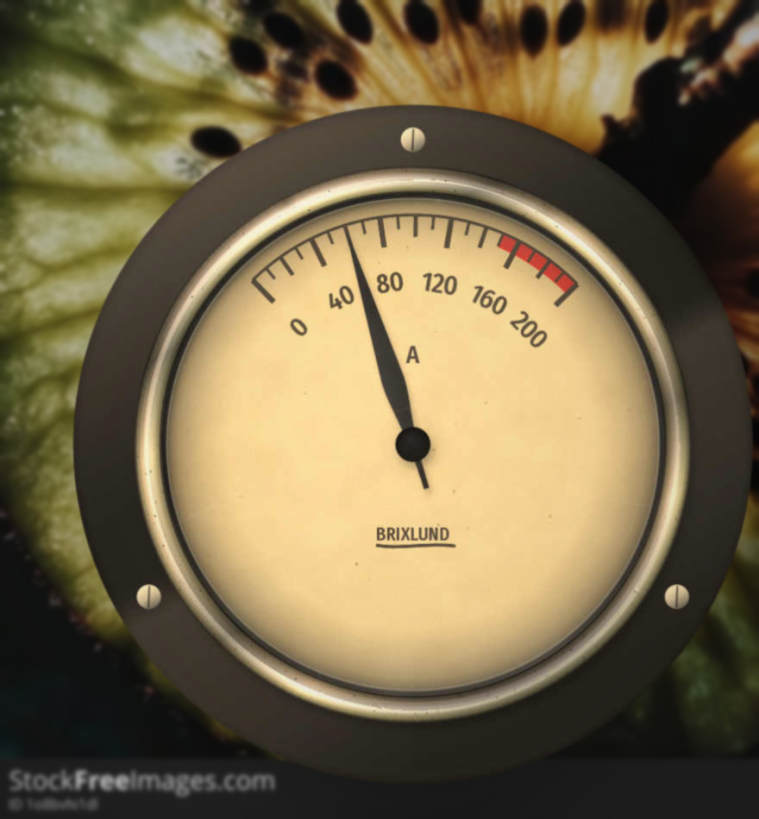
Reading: **60** A
